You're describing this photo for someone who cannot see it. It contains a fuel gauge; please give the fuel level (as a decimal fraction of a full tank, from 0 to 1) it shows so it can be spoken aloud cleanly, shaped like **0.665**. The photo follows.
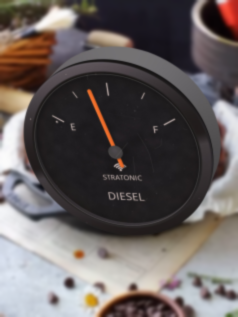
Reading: **0.375**
